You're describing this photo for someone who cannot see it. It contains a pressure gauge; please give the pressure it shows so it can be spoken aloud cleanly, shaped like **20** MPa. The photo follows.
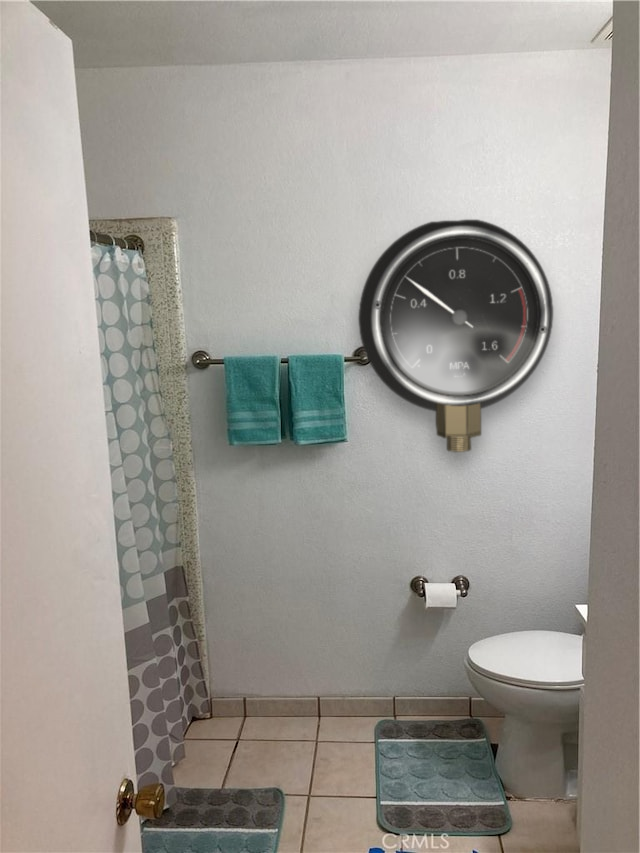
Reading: **0.5** MPa
